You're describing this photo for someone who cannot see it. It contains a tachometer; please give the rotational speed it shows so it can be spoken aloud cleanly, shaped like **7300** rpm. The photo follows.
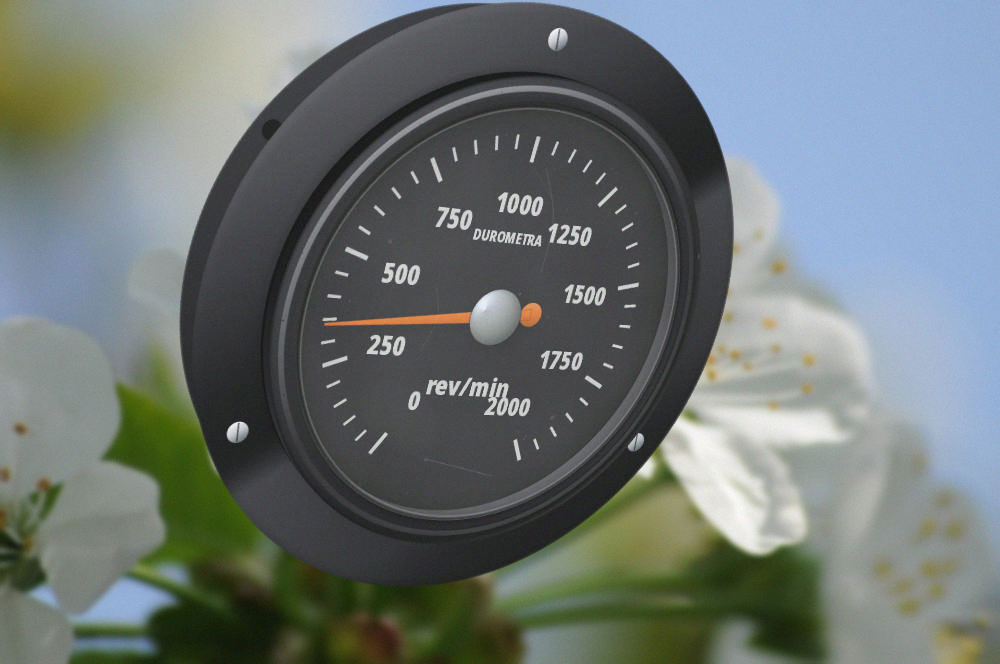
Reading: **350** rpm
